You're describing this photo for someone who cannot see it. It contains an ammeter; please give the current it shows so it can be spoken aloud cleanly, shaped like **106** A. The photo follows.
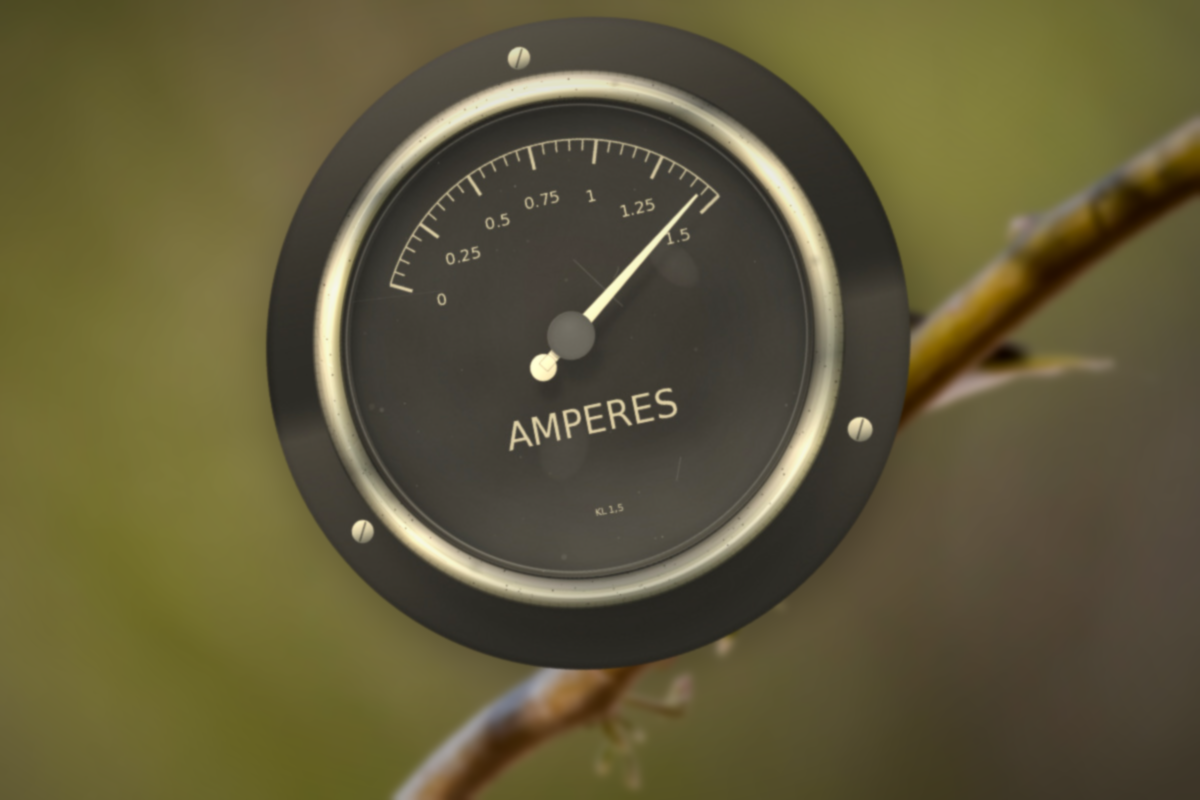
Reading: **1.45** A
